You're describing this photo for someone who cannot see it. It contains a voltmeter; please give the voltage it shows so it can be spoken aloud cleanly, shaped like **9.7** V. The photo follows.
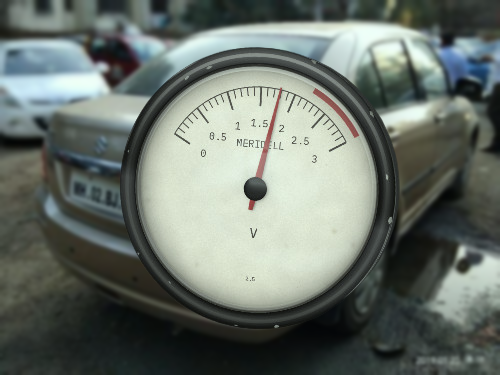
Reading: **1.8** V
